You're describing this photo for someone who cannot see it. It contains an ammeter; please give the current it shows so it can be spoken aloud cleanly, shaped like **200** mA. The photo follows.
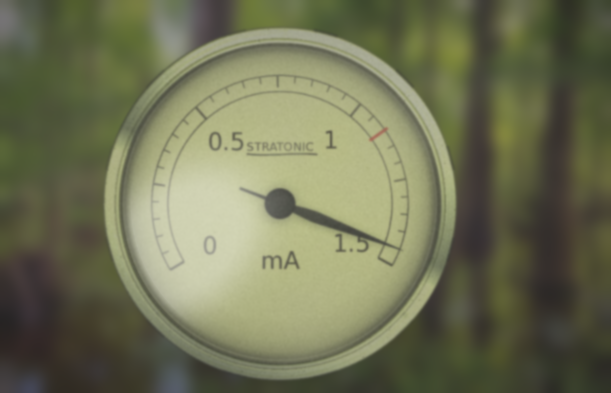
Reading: **1.45** mA
